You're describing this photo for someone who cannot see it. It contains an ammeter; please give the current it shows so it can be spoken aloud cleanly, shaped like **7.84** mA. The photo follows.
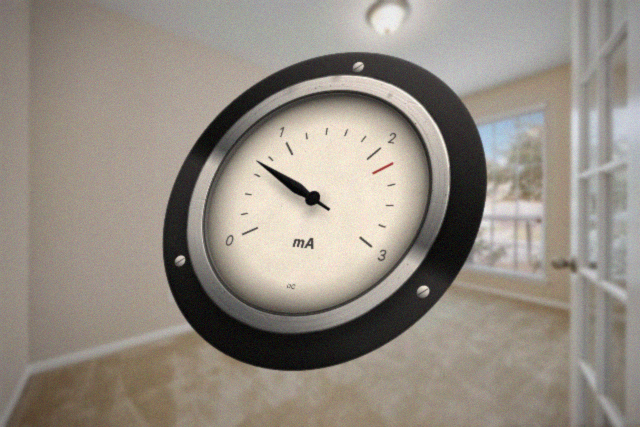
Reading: **0.7** mA
